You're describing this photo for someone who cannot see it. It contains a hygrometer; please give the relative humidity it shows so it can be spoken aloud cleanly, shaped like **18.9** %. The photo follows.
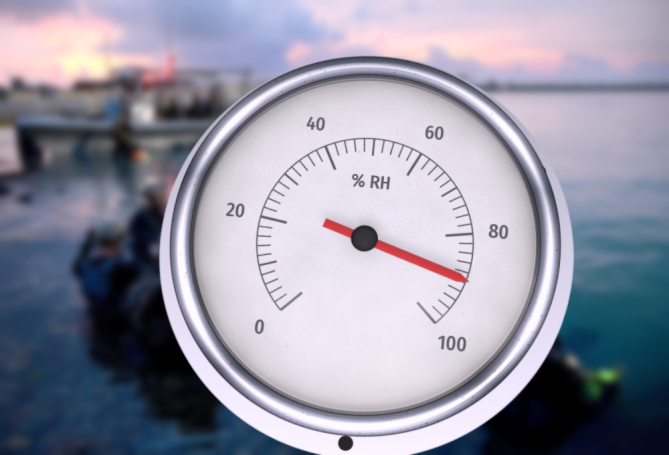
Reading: **90** %
